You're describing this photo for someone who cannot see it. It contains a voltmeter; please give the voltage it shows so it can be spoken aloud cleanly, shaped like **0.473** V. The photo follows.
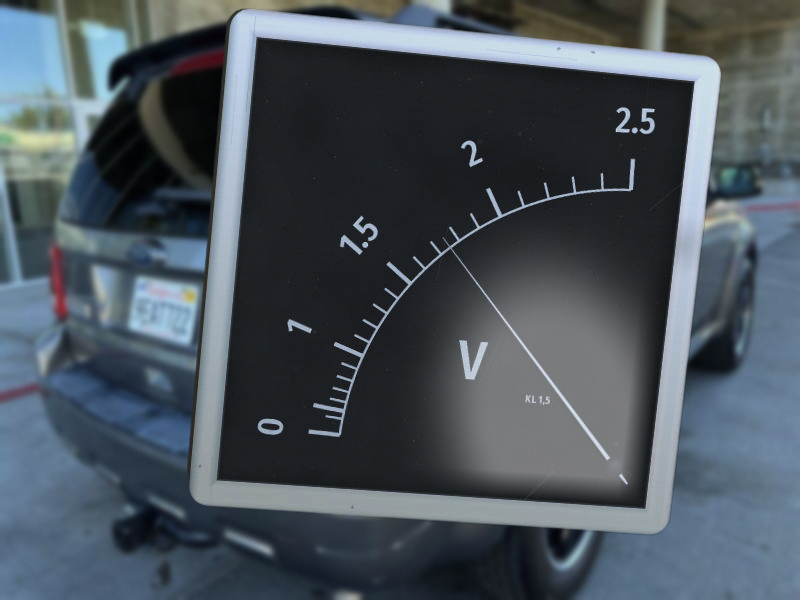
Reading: **1.75** V
